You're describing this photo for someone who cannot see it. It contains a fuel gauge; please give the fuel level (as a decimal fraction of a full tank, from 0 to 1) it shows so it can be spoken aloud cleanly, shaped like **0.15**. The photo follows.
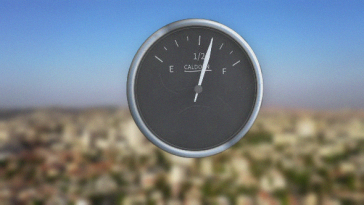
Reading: **0.625**
